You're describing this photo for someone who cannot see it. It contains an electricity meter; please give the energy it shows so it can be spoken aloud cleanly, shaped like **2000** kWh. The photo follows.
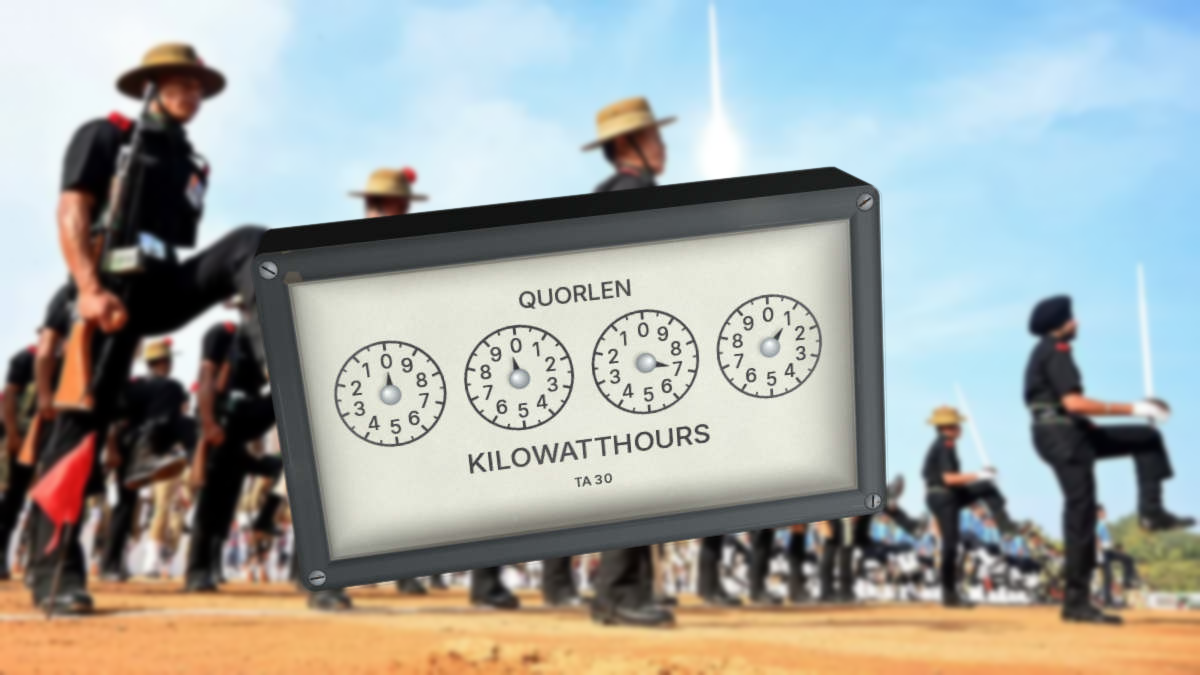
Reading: **9971** kWh
